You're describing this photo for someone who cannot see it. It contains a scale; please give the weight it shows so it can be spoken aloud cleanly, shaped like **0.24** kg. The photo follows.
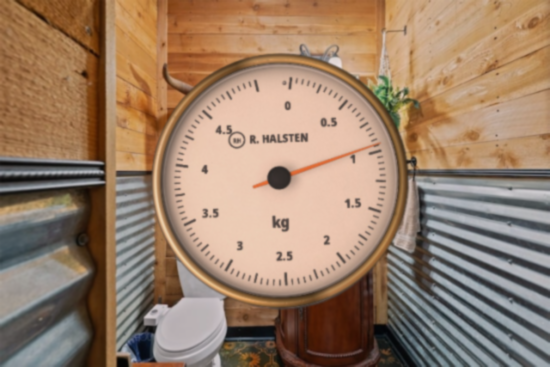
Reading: **0.95** kg
